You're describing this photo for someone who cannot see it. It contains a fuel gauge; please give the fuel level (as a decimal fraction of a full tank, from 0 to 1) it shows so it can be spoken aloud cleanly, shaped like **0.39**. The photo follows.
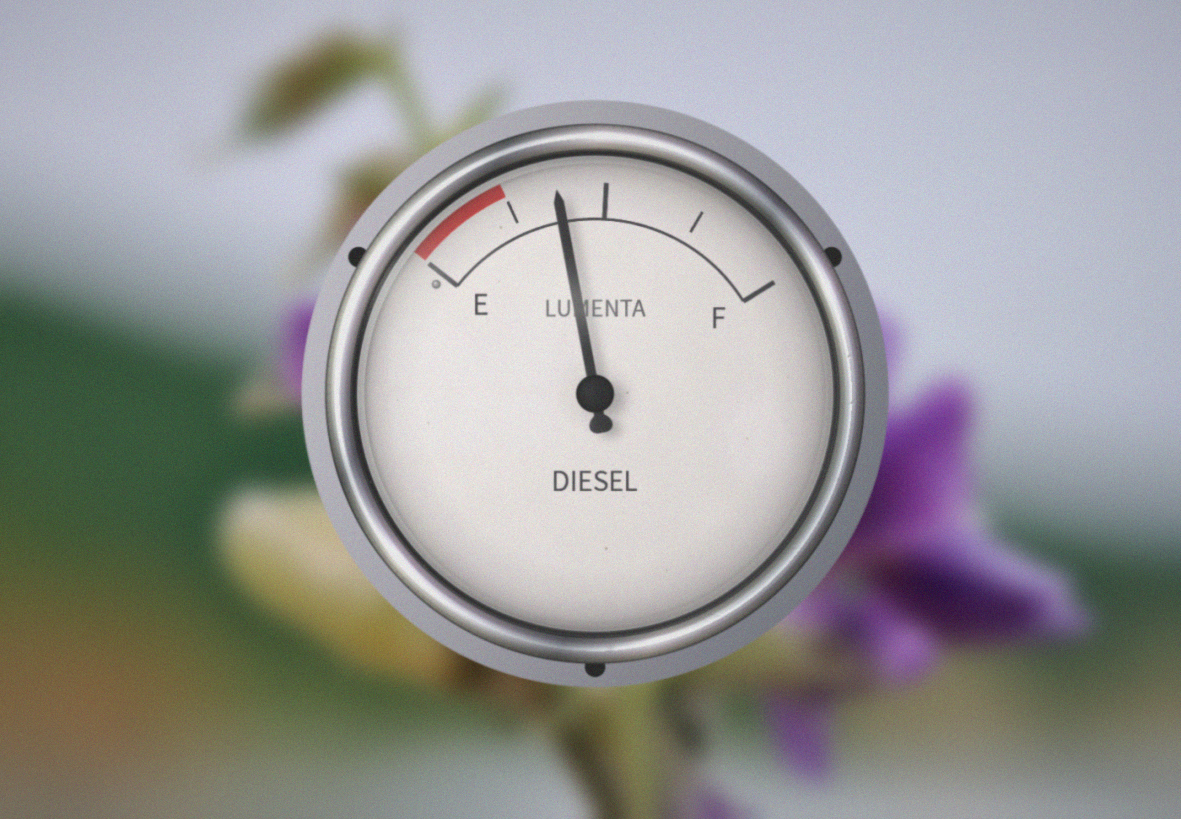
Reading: **0.375**
